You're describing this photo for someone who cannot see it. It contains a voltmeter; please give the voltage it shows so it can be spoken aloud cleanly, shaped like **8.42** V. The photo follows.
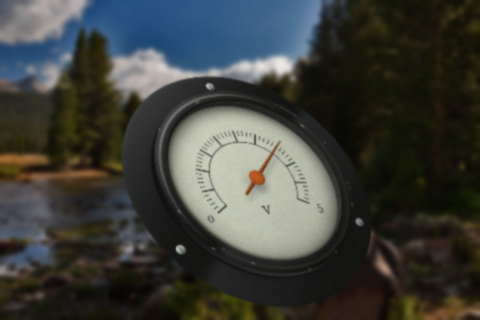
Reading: **3.5** V
